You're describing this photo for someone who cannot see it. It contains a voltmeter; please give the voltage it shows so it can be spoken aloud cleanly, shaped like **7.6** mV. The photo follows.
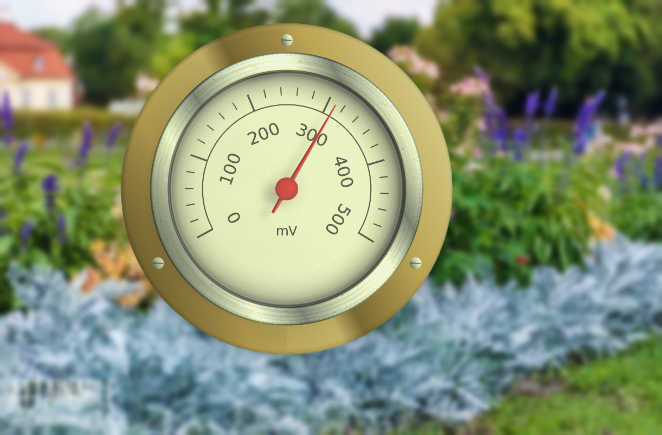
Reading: **310** mV
